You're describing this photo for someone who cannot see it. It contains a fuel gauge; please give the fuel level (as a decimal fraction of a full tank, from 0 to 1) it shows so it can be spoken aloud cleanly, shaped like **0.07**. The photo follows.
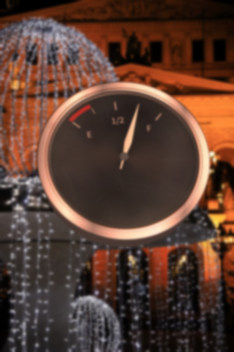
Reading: **0.75**
